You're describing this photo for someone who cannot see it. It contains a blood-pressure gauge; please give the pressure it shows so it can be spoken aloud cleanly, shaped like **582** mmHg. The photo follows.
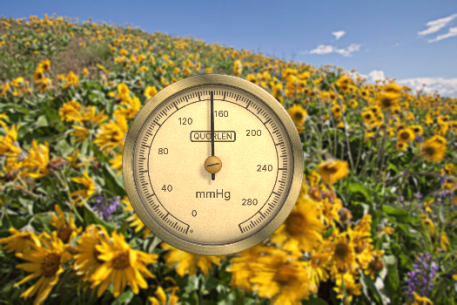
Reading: **150** mmHg
